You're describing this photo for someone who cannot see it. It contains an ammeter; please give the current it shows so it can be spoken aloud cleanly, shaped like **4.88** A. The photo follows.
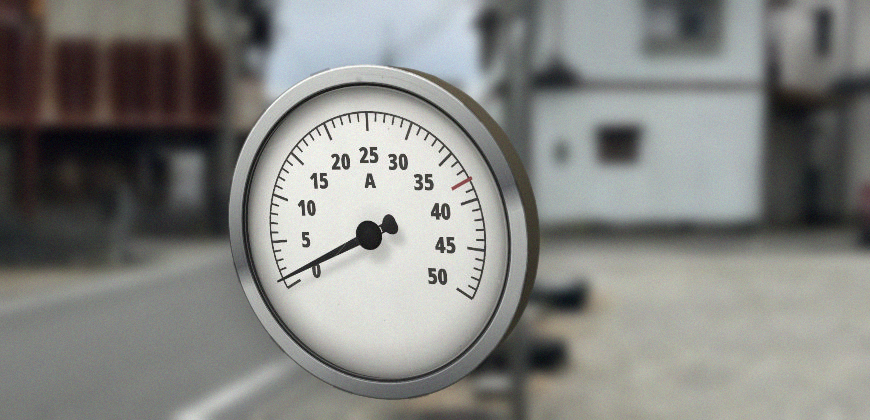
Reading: **1** A
